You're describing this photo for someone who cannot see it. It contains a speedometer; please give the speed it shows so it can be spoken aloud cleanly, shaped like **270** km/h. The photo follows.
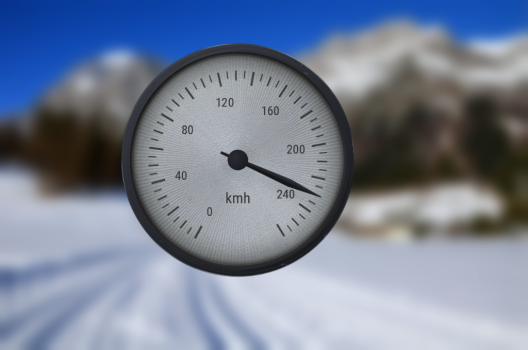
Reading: **230** km/h
